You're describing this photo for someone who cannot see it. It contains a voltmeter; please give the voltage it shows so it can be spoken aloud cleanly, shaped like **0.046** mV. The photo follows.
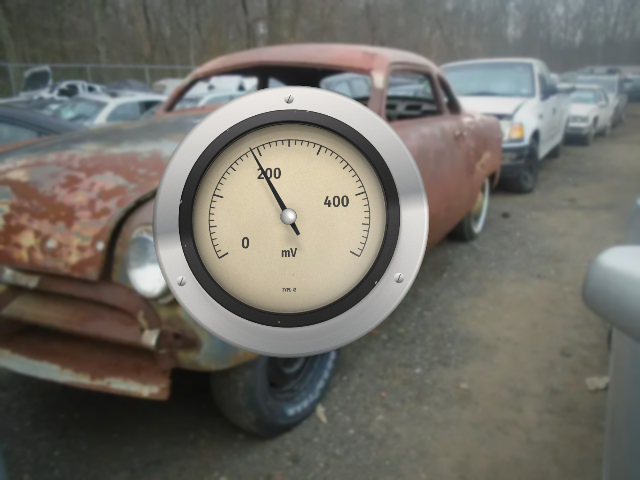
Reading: **190** mV
